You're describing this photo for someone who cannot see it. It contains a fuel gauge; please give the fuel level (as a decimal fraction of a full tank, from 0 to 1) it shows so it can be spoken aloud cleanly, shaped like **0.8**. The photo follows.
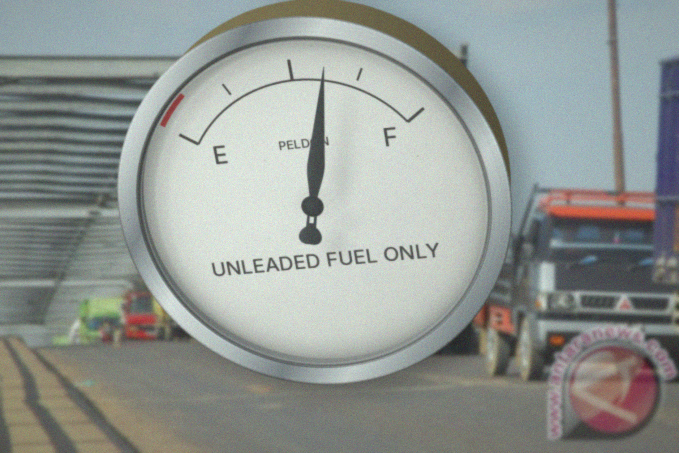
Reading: **0.625**
